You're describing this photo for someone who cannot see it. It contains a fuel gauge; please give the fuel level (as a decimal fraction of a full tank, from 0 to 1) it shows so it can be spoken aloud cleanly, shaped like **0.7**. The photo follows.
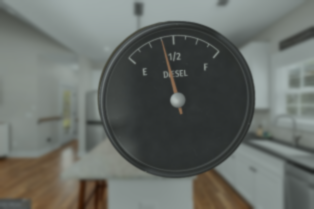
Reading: **0.375**
